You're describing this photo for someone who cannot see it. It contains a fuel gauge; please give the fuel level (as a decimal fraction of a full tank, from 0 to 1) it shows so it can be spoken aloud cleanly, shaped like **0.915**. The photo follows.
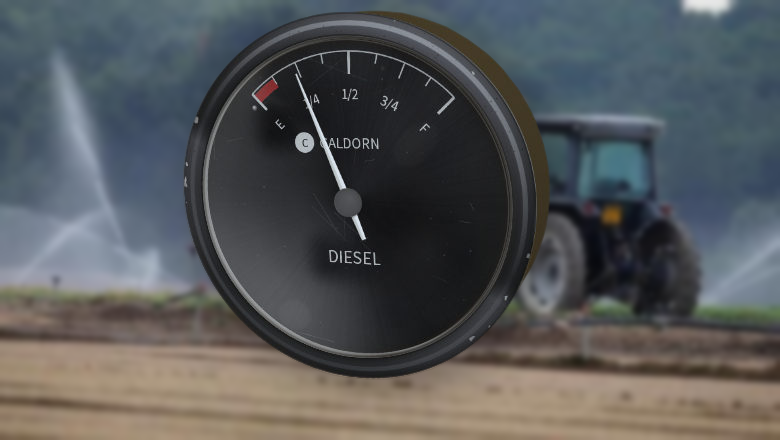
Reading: **0.25**
